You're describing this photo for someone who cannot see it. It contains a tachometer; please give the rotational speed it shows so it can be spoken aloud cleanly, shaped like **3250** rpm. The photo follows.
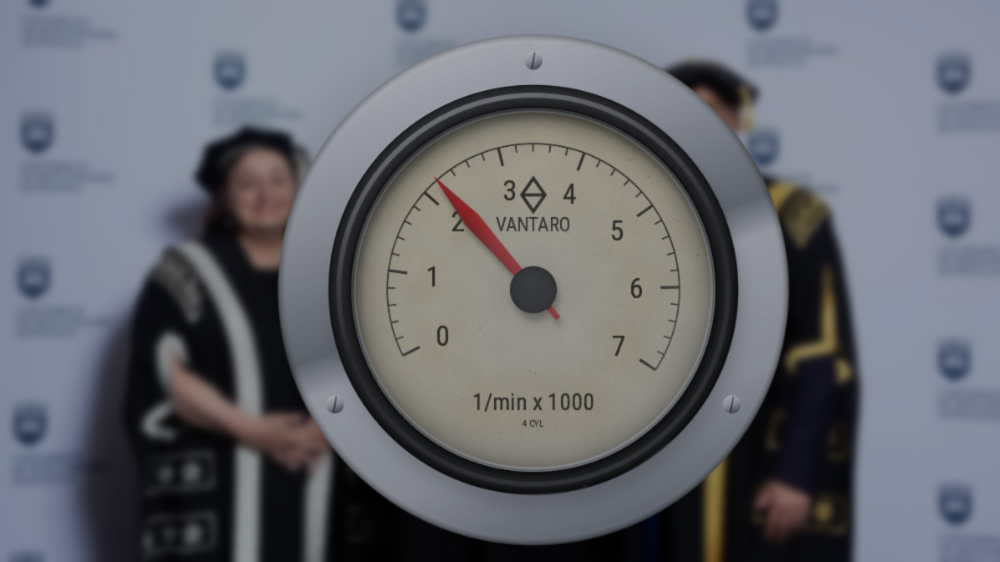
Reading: **2200** rpm
